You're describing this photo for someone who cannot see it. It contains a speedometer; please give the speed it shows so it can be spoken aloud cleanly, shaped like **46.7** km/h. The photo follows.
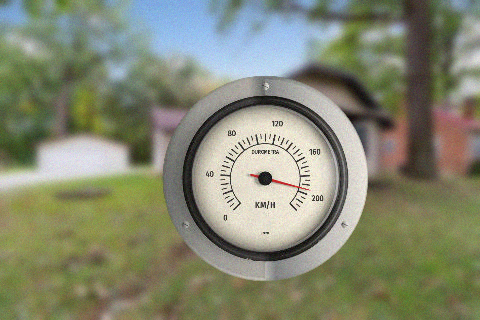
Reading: **195** km/h
